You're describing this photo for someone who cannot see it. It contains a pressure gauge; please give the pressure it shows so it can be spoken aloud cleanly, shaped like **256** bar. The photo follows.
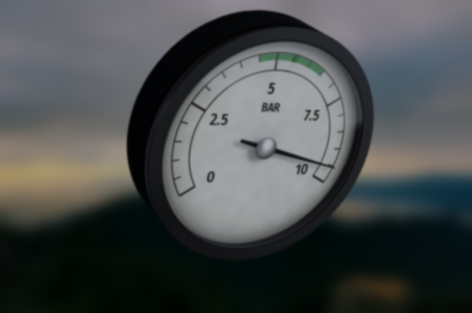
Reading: **9.5** bar
